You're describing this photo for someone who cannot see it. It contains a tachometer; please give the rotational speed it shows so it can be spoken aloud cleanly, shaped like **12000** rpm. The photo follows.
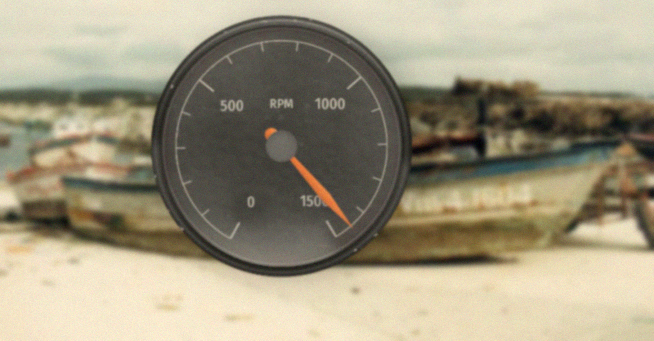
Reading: **1450** rpm
